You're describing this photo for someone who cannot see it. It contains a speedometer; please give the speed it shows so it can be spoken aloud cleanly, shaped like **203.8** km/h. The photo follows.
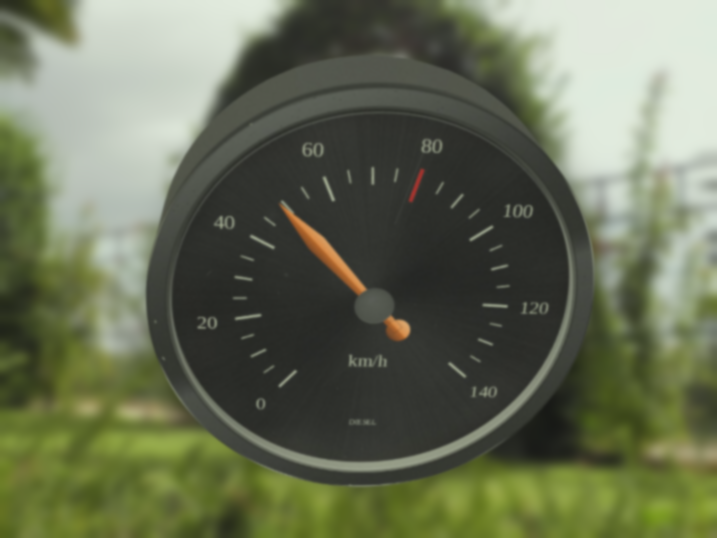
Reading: **50** km/h
